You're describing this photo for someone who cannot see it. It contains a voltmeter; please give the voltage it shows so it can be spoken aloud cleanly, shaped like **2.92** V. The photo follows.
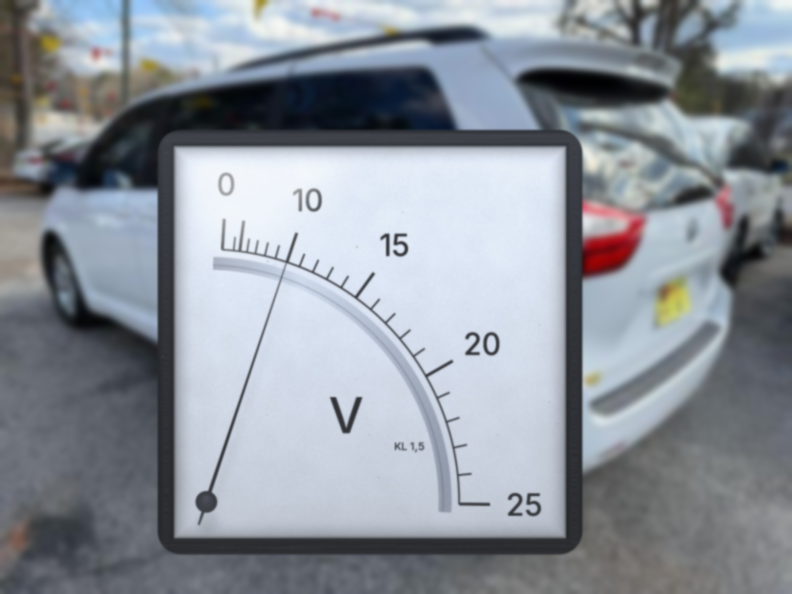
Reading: **10** V
